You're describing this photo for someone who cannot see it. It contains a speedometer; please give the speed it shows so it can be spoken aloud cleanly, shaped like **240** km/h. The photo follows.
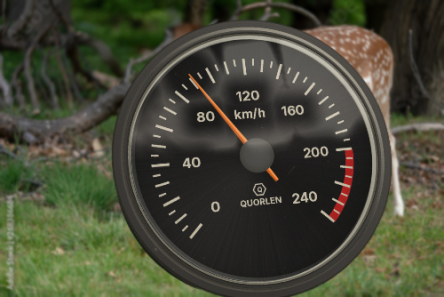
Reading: **90** km/h
